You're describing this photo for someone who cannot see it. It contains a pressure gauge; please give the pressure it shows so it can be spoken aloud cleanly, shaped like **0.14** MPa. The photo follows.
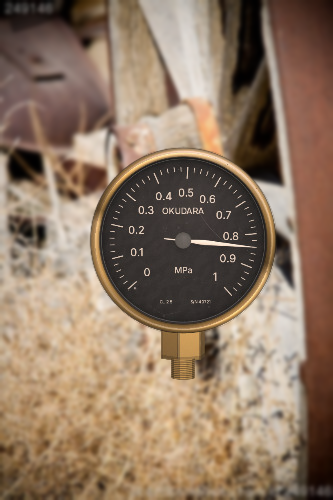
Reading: **0.84** MPa
